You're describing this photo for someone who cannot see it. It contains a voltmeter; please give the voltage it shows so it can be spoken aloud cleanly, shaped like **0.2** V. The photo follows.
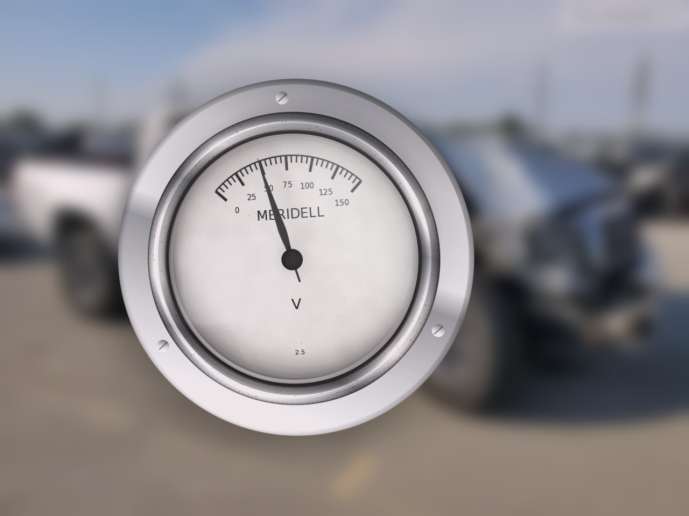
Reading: **50** V
